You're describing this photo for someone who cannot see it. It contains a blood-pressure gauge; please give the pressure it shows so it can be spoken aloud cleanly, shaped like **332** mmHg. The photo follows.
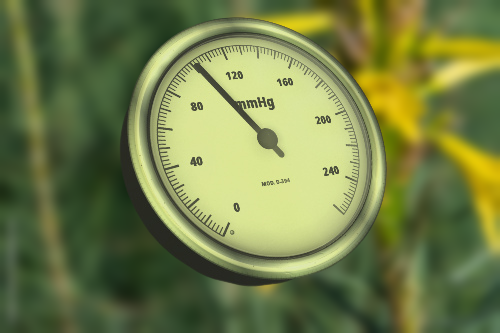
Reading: **100** mmHg
